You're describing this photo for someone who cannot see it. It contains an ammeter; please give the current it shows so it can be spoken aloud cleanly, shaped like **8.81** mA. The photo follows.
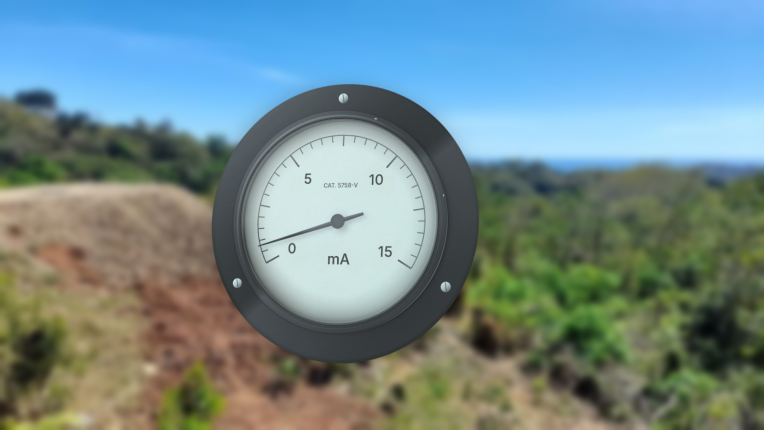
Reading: **0.75** mA
